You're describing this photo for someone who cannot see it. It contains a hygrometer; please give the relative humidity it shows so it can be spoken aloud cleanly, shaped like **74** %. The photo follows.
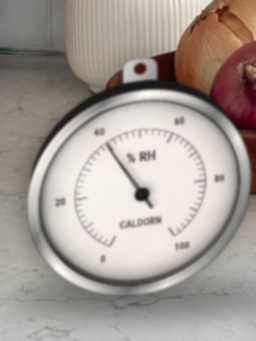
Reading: **40** %
